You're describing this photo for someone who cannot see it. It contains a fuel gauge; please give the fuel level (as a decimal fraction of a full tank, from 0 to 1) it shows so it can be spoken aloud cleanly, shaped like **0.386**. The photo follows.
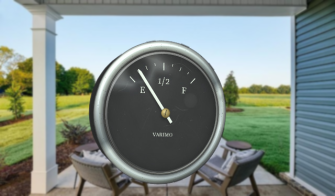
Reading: **0.125**
